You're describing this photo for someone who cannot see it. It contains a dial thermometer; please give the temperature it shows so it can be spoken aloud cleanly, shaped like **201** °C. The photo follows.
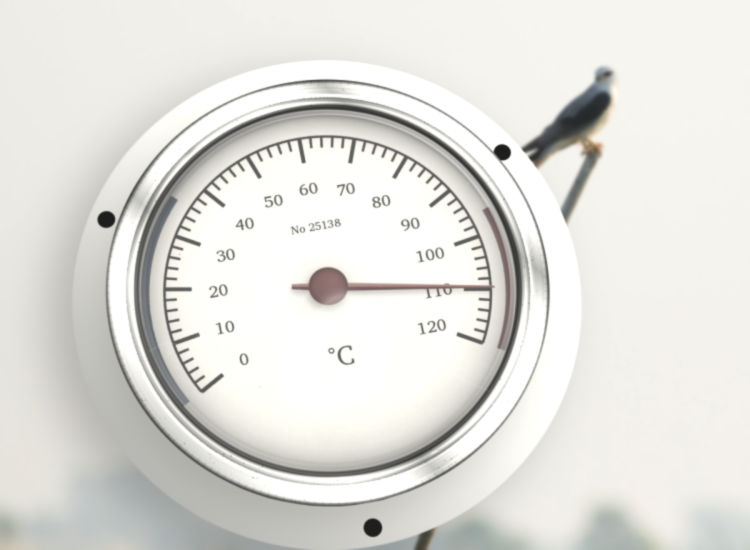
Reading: **110** °C
